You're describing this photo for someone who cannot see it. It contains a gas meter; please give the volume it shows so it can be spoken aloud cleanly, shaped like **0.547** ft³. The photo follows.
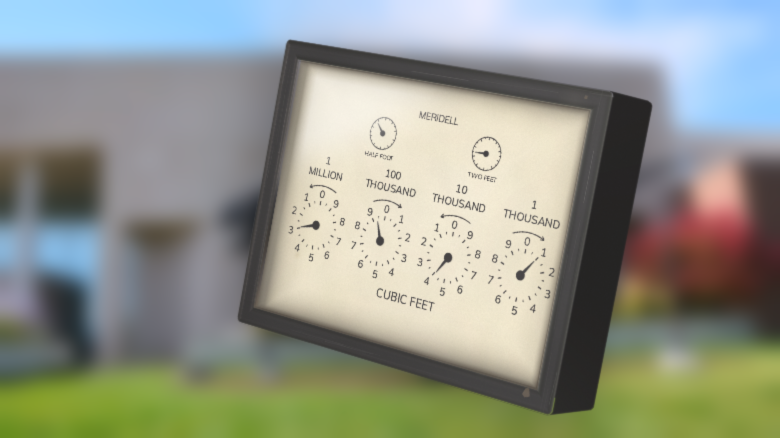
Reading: **294100** ft³
